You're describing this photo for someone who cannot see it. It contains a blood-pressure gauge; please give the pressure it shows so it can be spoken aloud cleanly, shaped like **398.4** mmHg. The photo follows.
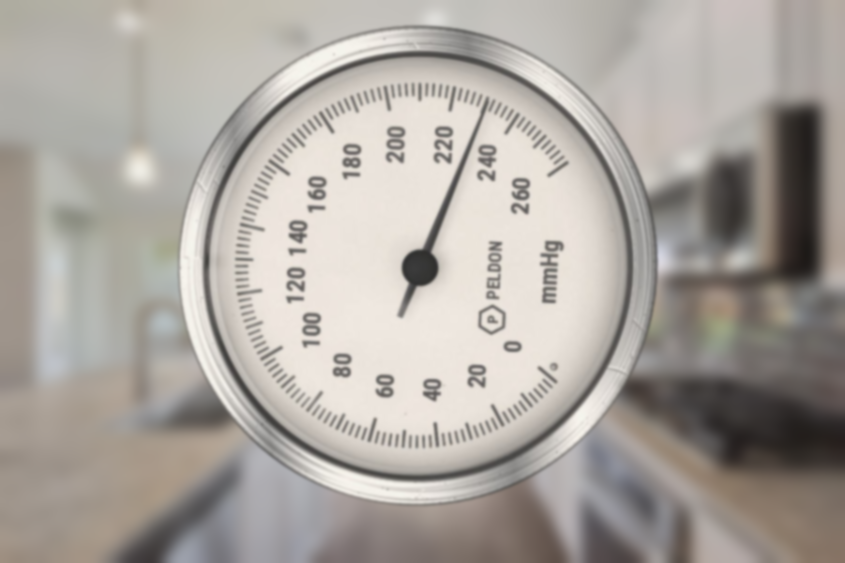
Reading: **230** mmHg
